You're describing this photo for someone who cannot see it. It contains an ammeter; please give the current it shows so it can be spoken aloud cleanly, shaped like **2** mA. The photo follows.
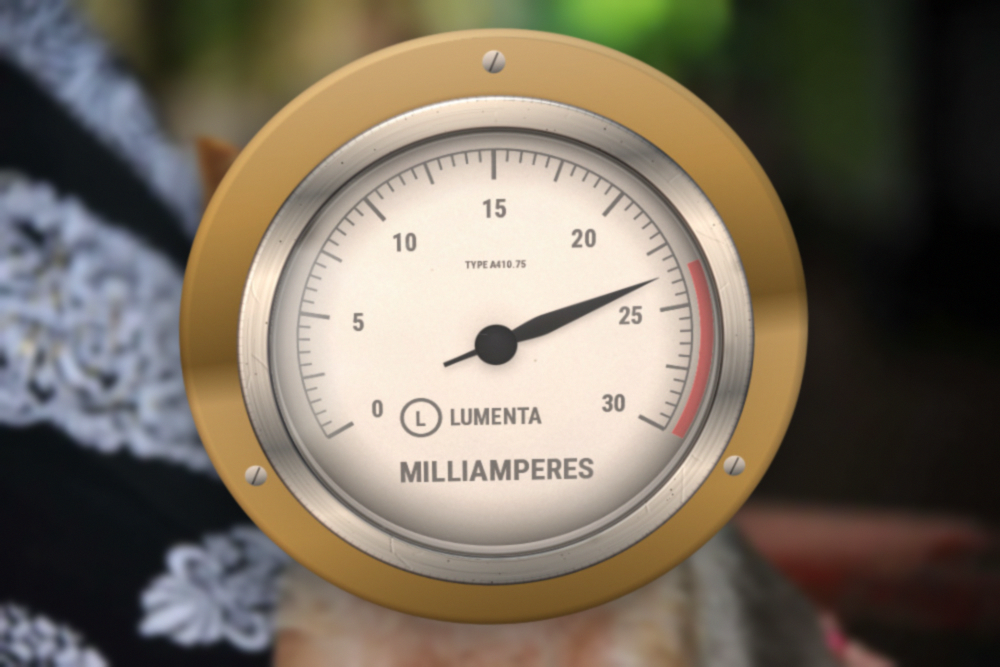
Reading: **23.5** mA
